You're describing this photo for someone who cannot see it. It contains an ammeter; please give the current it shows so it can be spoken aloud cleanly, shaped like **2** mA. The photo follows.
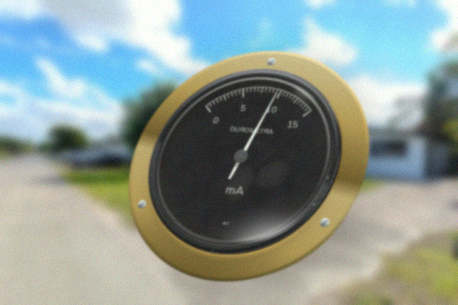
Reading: **10** mA
